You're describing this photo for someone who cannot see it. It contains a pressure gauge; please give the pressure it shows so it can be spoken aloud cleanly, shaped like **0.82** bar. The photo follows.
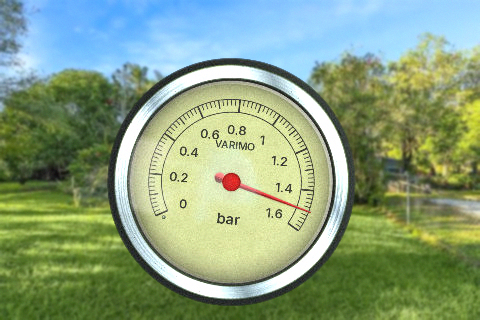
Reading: **1.5** bar
